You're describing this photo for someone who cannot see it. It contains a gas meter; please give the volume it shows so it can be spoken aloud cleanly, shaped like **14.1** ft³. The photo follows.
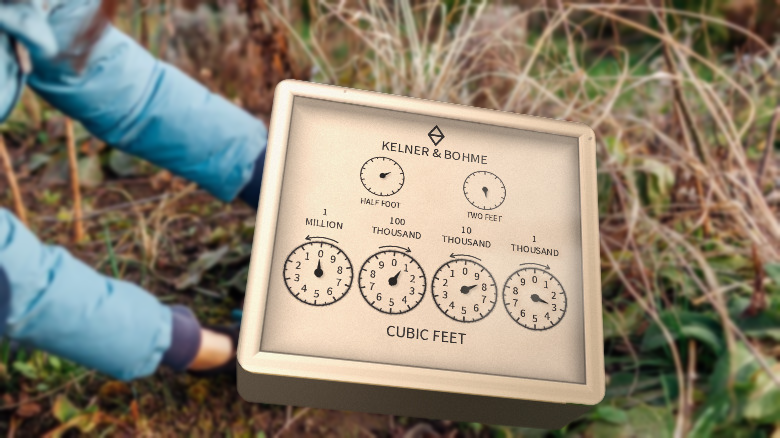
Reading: **8300** ft³
